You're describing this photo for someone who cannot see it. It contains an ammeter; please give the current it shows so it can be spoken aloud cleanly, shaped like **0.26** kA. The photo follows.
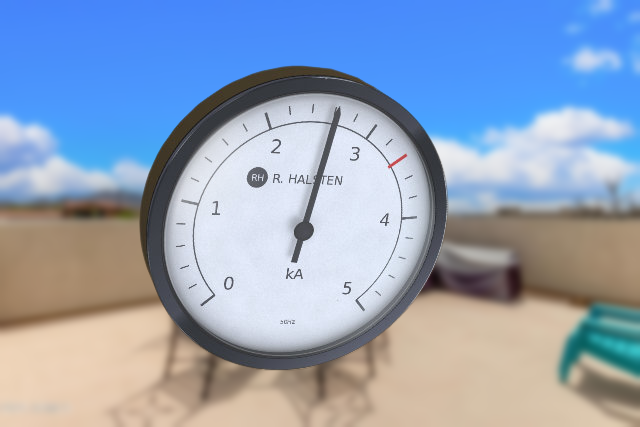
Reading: **2.6** kA
